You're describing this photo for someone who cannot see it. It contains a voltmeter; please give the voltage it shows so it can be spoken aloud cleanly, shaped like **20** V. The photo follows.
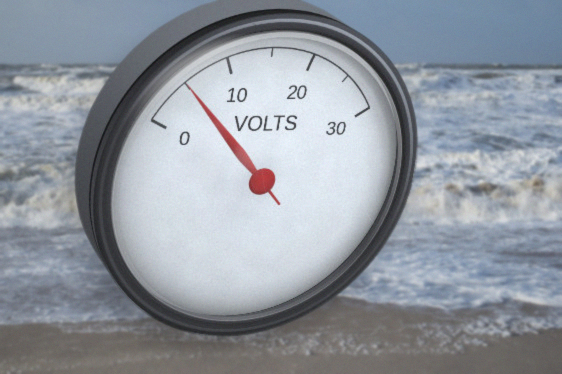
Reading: **5** V
